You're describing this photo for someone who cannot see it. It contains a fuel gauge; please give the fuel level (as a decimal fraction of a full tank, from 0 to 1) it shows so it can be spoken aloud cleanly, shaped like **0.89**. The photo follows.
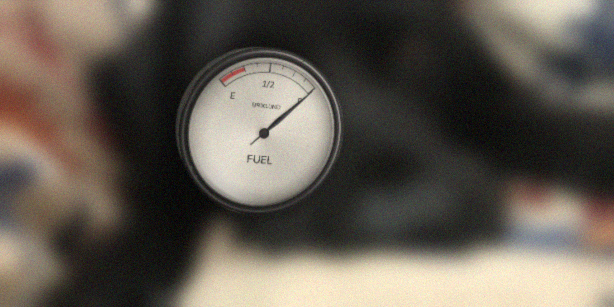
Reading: **1**
